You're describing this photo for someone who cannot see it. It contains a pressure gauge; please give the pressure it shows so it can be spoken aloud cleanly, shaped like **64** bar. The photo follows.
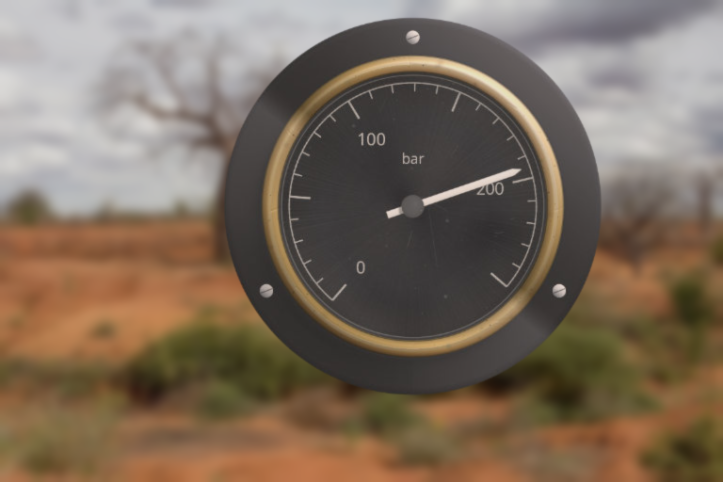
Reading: **195** bar
